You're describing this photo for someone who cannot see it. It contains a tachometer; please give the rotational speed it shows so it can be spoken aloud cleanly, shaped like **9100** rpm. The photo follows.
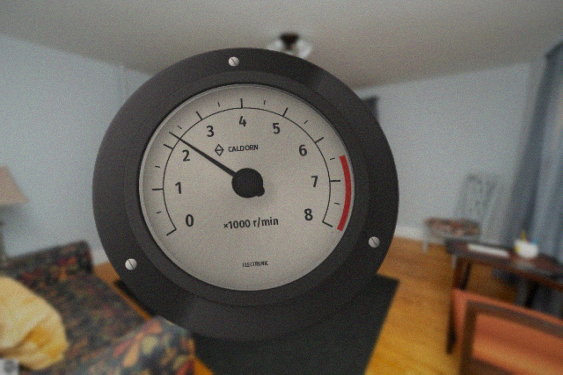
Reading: **2250** rpm
